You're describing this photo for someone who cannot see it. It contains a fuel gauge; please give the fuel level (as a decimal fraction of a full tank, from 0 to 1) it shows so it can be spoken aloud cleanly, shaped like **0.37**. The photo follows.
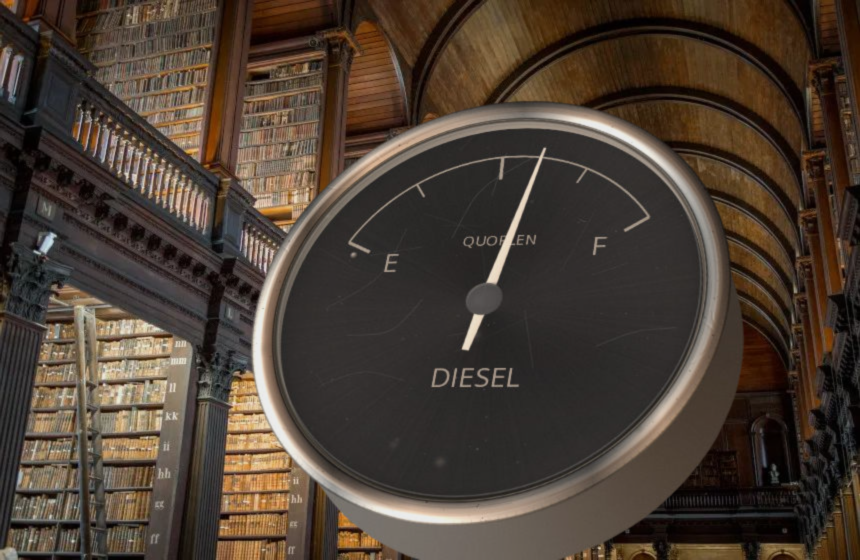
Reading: **0.625**
